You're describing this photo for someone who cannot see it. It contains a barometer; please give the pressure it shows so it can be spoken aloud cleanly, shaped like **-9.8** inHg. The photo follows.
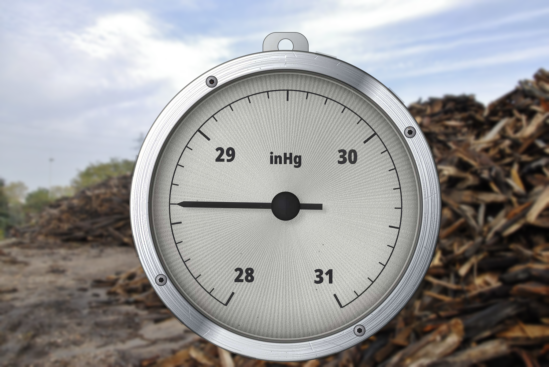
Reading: **28.6** inHg
